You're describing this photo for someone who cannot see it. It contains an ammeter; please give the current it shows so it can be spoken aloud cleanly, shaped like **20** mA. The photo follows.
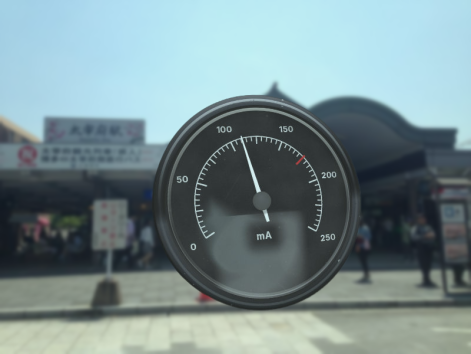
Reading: **110** mA
